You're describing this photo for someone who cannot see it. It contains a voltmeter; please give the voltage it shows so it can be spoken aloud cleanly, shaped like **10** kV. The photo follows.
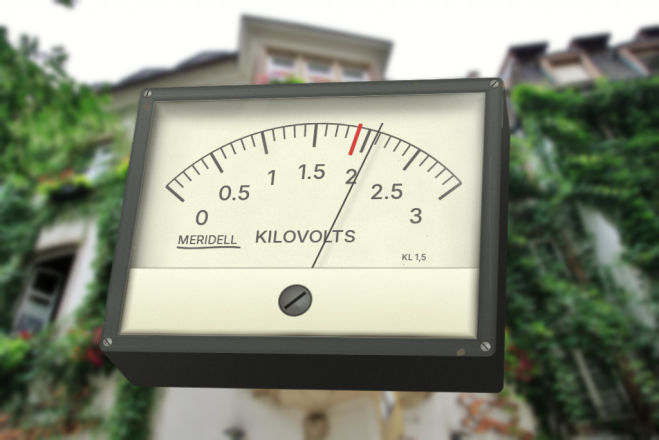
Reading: **2.1** kV
